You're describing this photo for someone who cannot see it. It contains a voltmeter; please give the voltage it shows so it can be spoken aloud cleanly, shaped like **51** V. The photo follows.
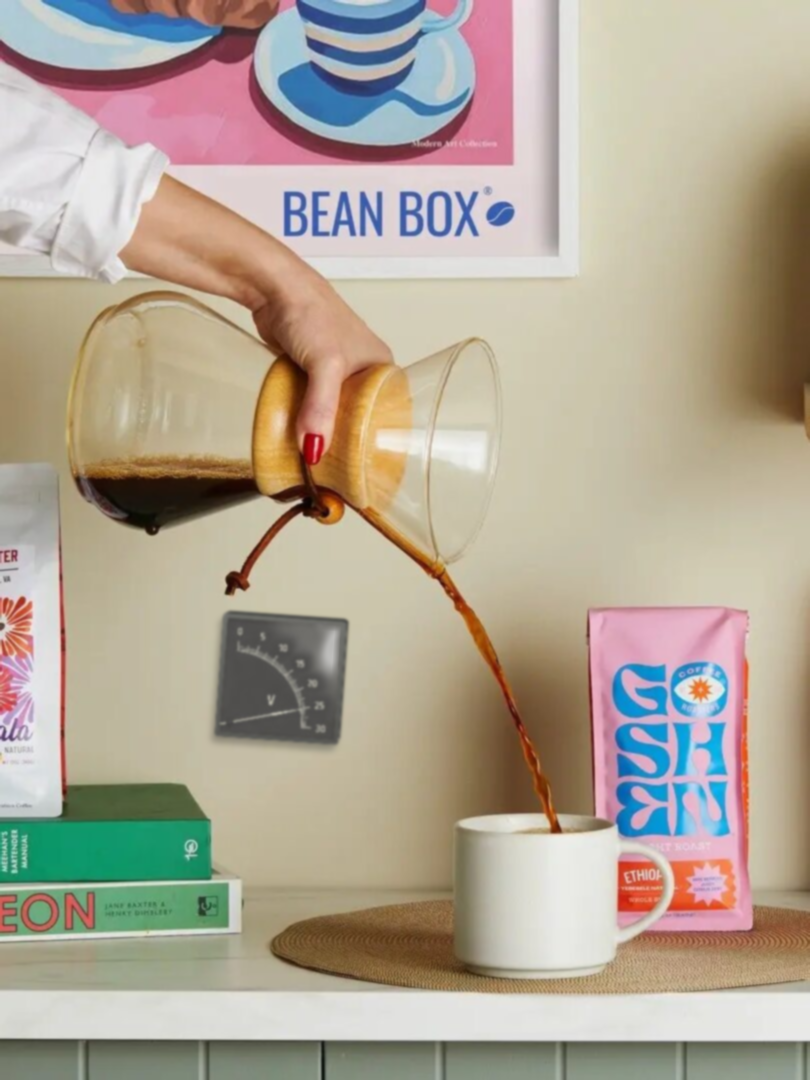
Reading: **25** V
